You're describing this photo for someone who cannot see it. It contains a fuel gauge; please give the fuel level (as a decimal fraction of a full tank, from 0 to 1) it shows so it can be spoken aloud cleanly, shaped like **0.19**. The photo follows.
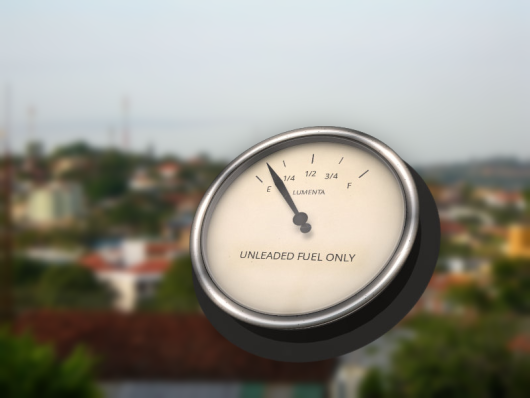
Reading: **0.125**
